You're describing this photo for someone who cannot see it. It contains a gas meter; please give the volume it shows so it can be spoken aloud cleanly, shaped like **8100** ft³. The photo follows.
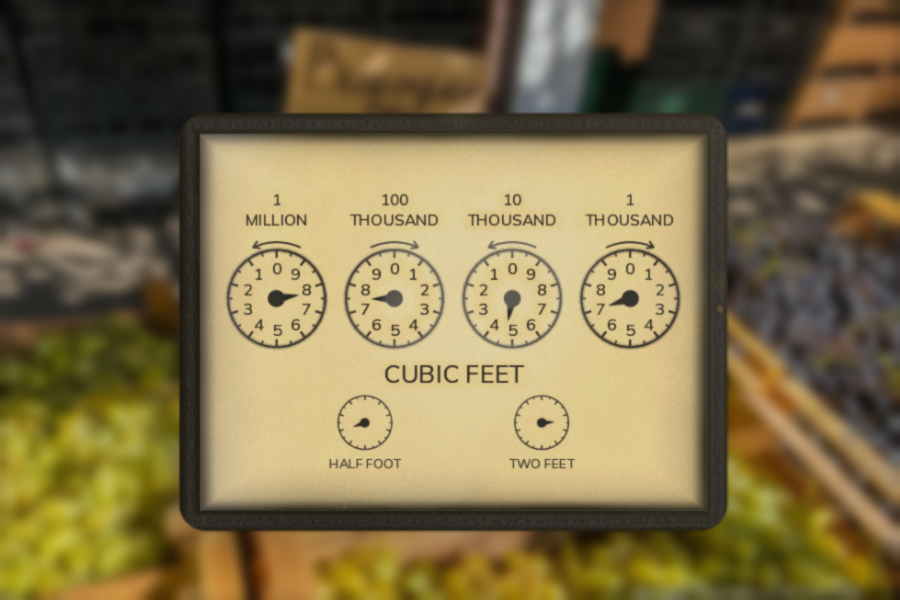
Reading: **774700** ft³
